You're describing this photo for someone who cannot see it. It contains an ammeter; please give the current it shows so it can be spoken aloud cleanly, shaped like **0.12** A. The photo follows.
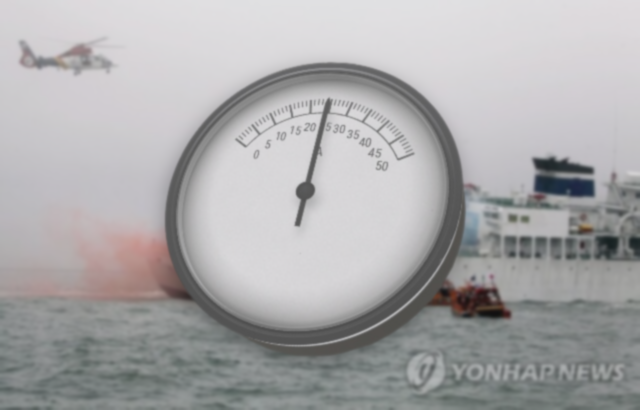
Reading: **25** A
